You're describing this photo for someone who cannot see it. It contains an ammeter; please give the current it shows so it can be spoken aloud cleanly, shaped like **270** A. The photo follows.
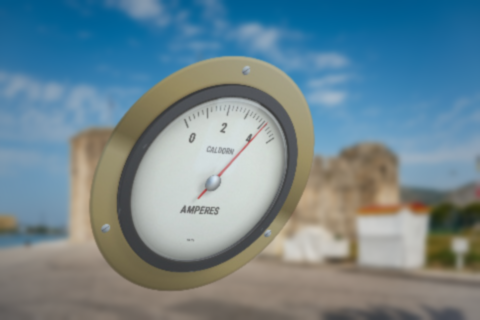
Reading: **4** A
